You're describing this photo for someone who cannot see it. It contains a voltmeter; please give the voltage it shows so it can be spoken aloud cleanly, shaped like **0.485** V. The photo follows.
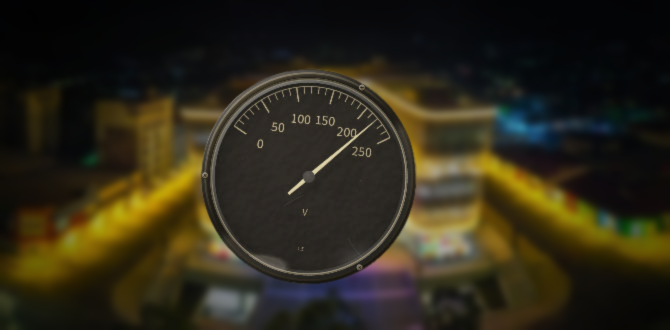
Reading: **220** V
